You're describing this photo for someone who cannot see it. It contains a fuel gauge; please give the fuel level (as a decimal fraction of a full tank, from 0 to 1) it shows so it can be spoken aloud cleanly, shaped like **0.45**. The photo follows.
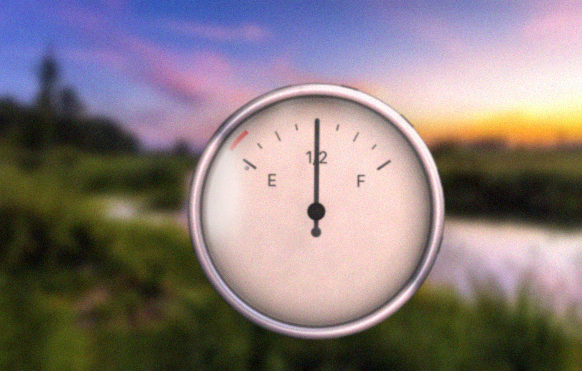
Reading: **0.5**
